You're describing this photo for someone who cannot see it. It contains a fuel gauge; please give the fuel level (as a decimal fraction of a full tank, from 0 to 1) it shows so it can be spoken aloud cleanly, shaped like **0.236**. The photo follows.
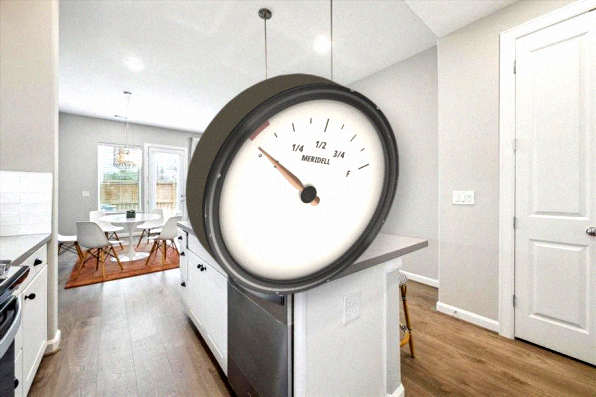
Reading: **0**
